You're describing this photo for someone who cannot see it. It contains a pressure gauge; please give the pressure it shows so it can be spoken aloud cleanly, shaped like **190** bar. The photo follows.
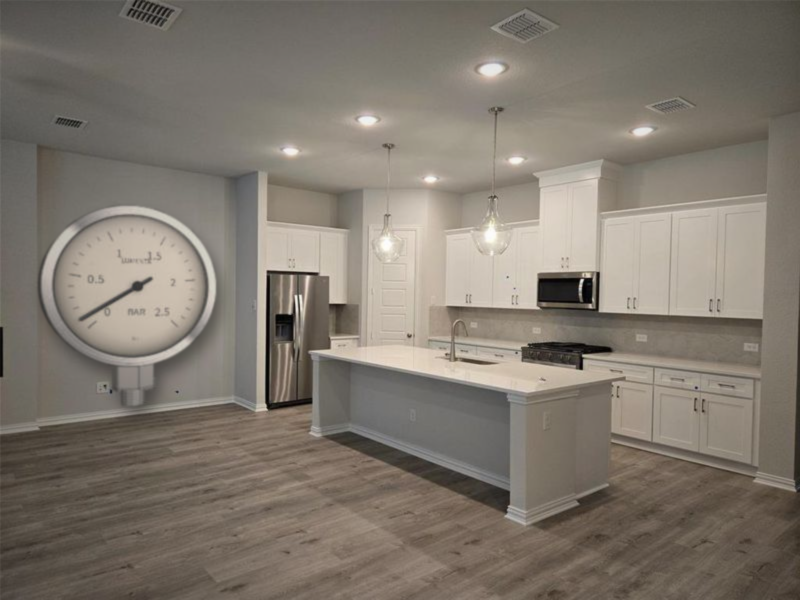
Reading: **0.1** bar
